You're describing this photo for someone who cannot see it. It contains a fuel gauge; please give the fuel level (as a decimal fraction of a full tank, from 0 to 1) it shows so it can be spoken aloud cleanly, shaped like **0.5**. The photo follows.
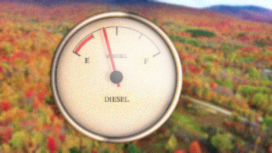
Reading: **0.375**
